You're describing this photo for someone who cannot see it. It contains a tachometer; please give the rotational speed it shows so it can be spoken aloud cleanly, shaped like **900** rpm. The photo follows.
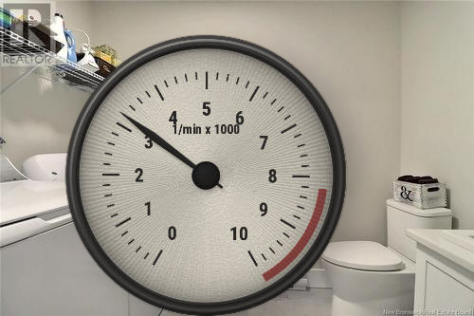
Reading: **3200** rpm
